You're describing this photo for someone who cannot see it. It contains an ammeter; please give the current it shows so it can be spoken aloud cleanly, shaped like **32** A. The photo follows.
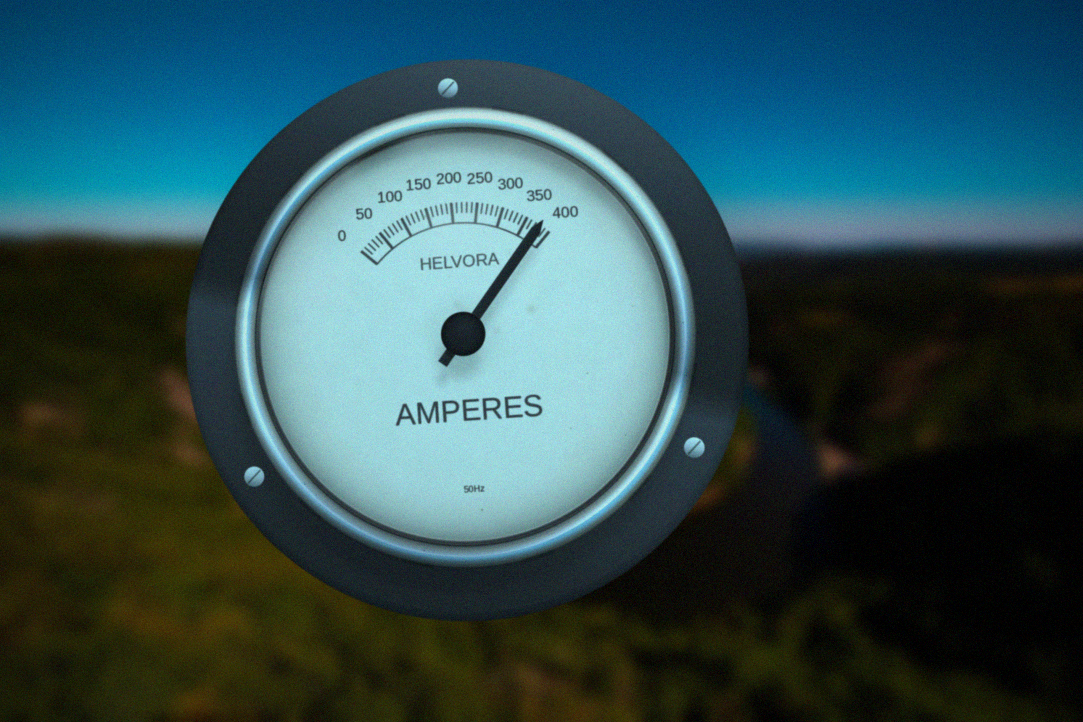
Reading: **380** A
